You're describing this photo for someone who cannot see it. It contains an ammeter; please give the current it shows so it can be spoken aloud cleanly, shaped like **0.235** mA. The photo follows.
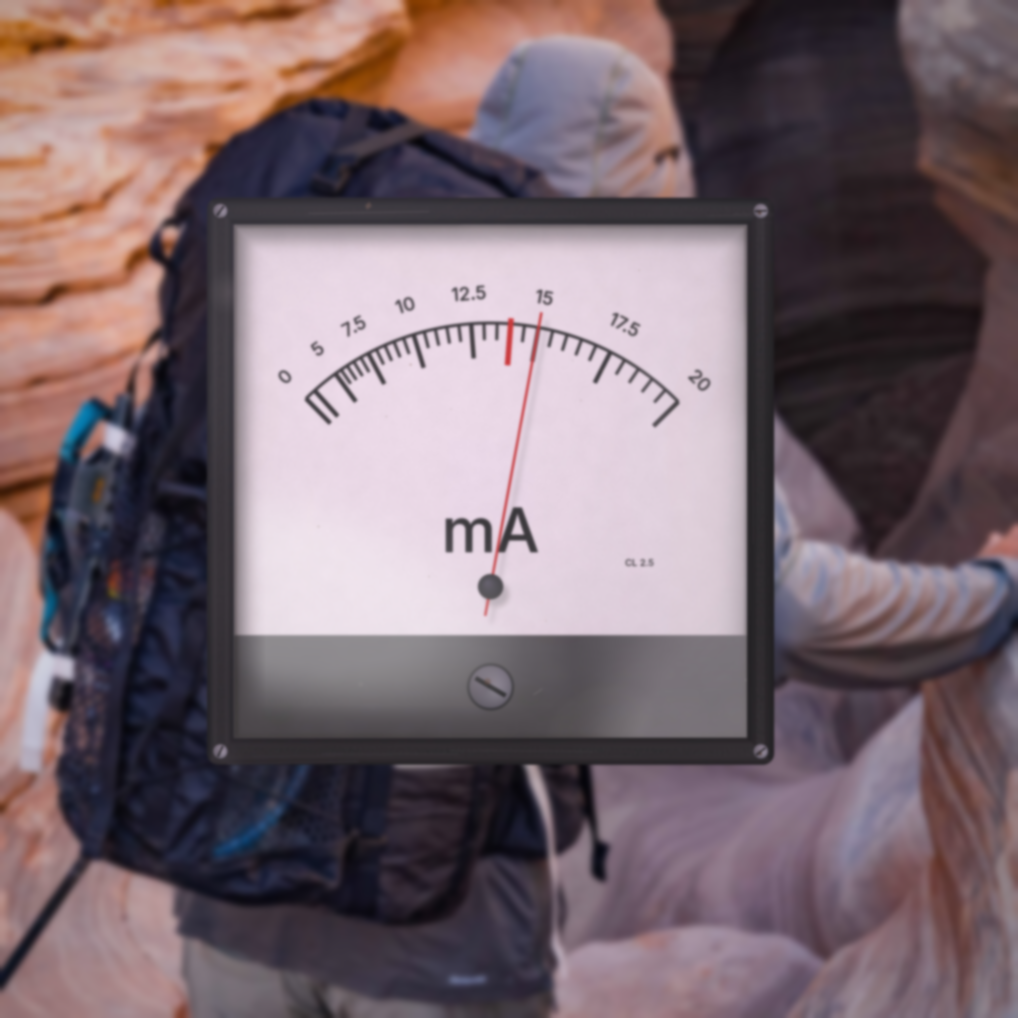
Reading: **15** mA
